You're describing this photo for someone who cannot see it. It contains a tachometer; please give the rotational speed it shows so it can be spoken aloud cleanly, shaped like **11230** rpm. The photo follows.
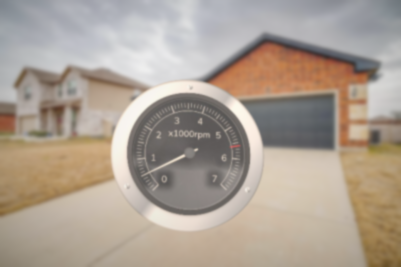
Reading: **500** rpm
